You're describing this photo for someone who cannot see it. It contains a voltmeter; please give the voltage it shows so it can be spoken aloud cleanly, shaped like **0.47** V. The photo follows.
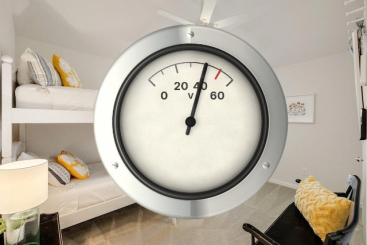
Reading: **40** V
